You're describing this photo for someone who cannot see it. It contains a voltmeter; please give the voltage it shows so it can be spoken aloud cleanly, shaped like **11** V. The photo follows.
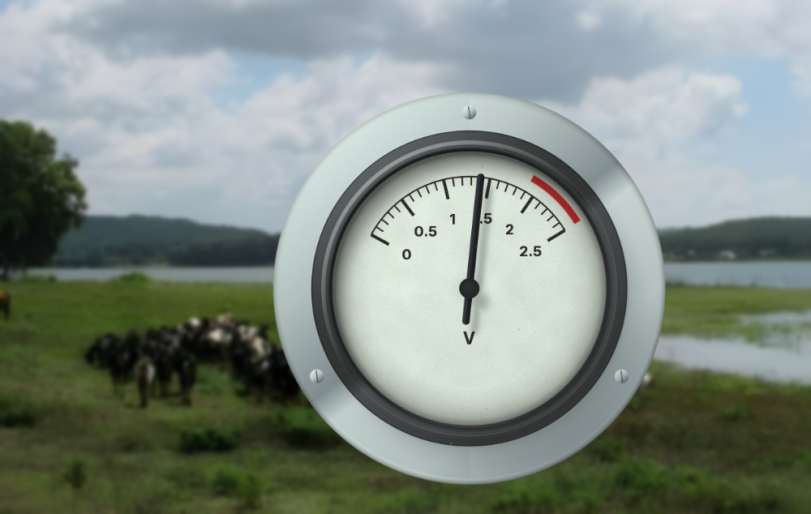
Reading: **1.4** V
